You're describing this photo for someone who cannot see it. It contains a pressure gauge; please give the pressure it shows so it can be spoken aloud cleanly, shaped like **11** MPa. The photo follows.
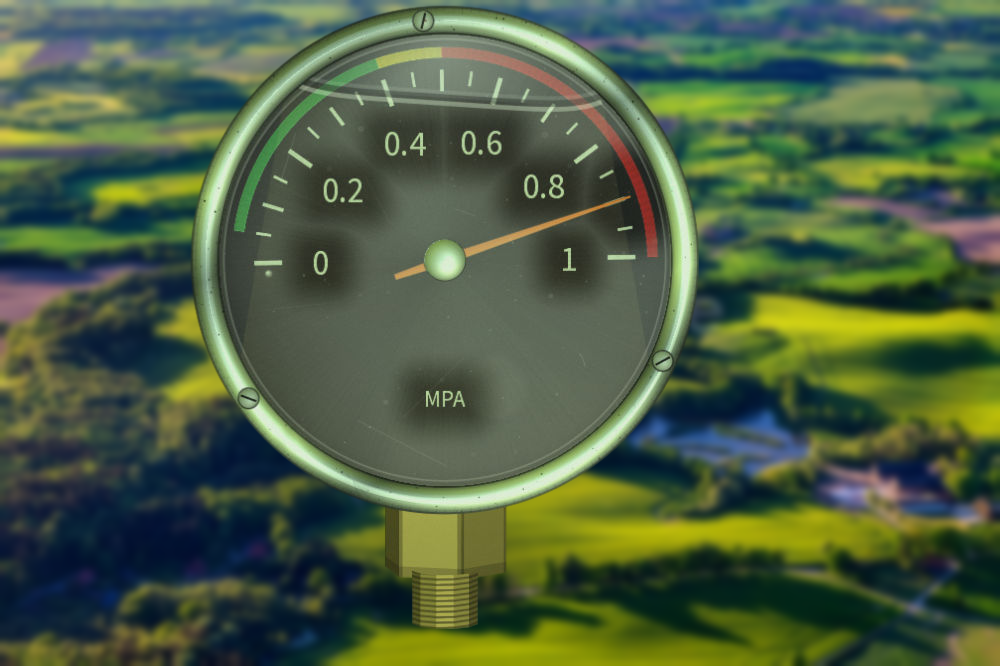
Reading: **0.9** MPa
